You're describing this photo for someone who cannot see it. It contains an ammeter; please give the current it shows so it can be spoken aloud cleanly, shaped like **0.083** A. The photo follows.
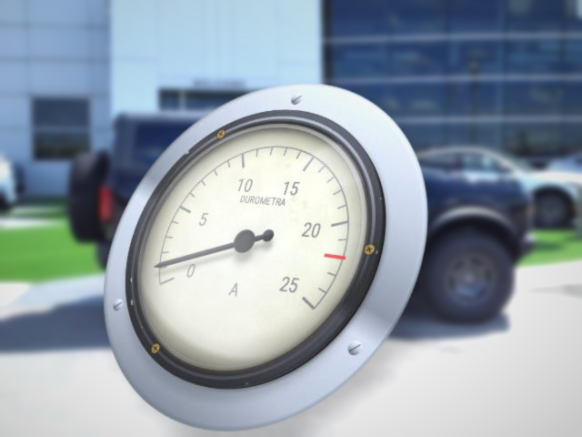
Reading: **1** A
